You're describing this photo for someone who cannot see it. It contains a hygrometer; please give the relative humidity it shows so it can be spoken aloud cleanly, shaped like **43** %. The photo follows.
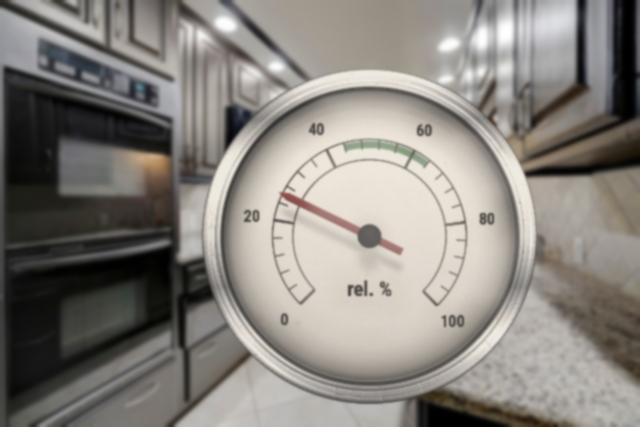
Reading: **26** %
